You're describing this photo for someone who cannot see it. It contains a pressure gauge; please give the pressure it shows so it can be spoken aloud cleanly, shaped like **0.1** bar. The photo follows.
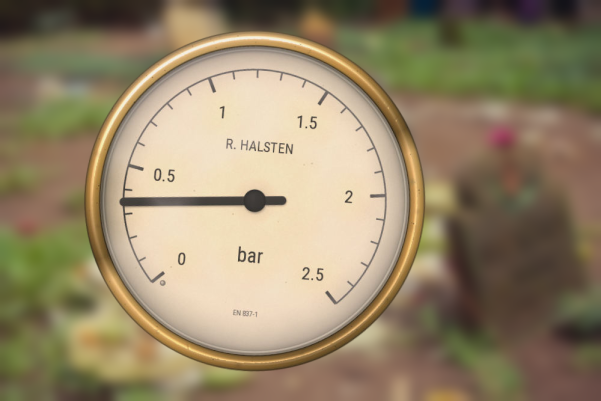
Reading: **0.35** bar
